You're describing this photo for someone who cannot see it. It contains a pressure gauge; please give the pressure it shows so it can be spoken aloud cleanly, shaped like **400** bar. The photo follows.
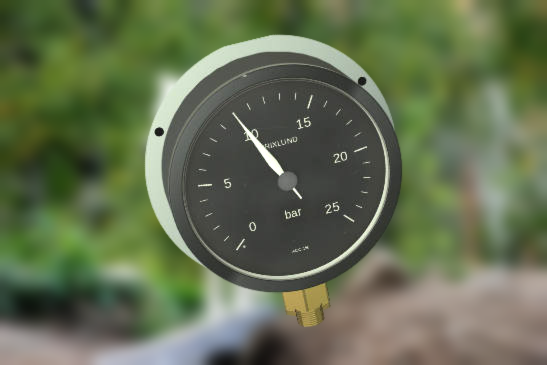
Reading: **10** bar
